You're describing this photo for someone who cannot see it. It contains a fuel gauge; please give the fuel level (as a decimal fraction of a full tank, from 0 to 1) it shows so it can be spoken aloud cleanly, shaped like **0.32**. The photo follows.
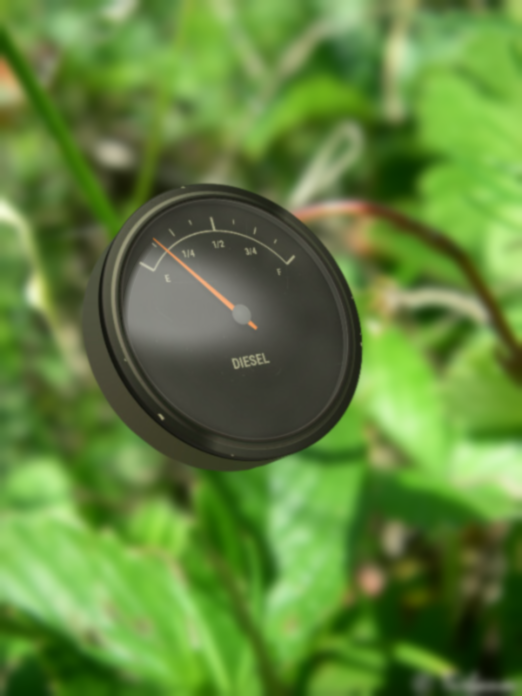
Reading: **0.125**
